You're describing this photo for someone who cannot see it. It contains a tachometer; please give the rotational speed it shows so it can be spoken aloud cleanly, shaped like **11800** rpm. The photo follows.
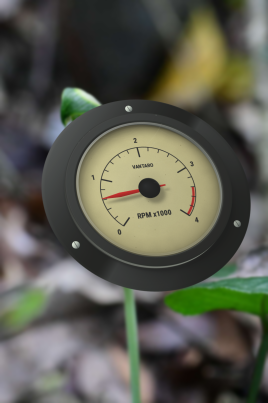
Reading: **600** rpm
